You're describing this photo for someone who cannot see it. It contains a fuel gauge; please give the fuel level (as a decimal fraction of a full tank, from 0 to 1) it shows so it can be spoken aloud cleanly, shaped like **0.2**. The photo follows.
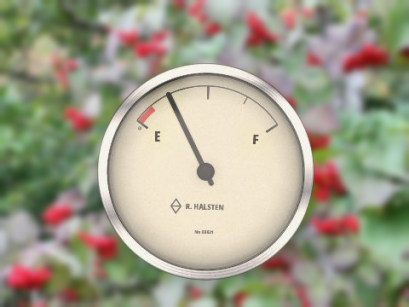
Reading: **0.25**
